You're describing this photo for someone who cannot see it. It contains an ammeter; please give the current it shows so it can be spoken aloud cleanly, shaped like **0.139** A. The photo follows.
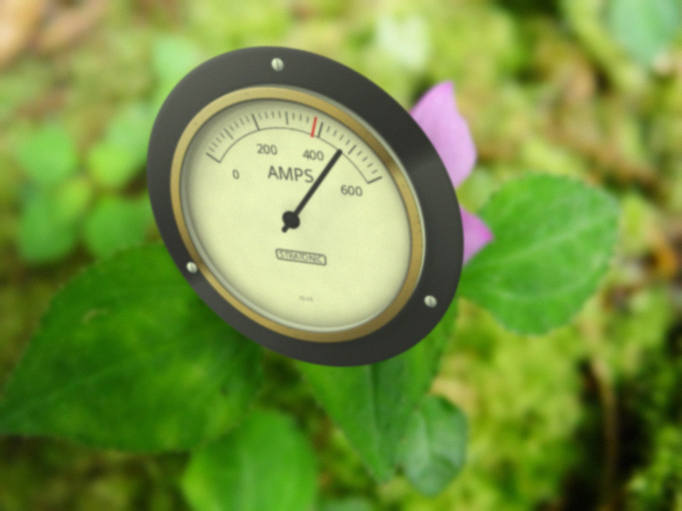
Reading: **480** A
